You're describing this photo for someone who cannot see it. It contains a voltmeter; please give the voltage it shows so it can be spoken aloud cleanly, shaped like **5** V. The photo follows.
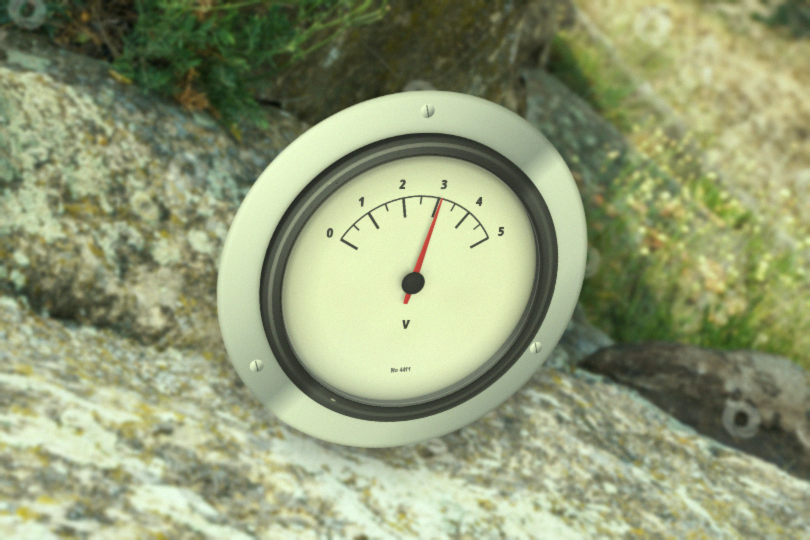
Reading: **3** V
